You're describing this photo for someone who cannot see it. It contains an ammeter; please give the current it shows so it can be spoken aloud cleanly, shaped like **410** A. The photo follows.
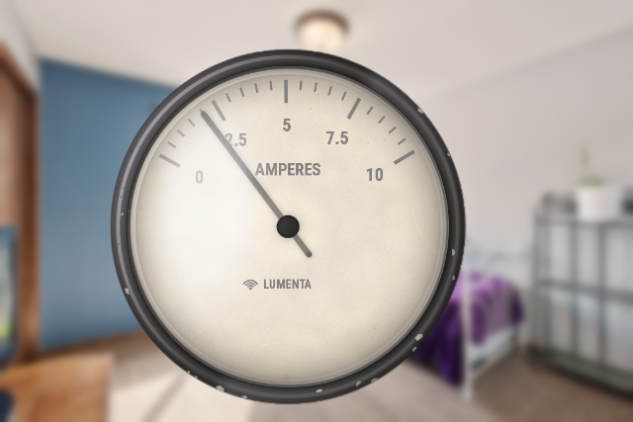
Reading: **2** A
